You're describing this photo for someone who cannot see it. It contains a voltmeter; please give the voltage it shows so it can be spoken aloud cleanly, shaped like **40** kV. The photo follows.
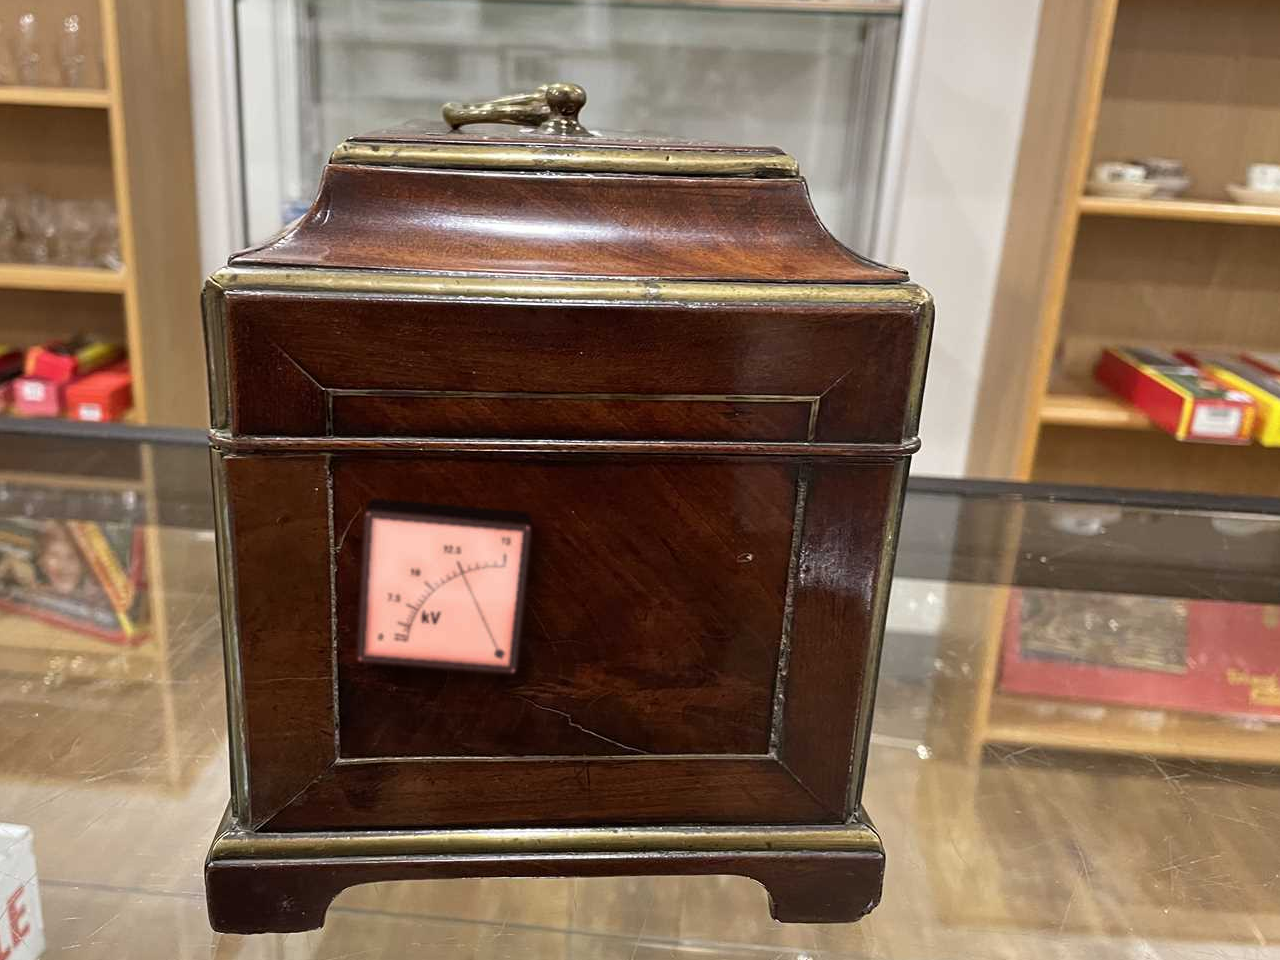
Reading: **12.5** kV
